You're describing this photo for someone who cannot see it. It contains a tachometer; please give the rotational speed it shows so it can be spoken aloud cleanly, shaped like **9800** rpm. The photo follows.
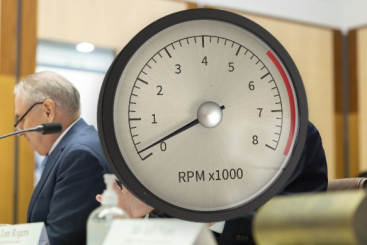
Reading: **200** rpm
